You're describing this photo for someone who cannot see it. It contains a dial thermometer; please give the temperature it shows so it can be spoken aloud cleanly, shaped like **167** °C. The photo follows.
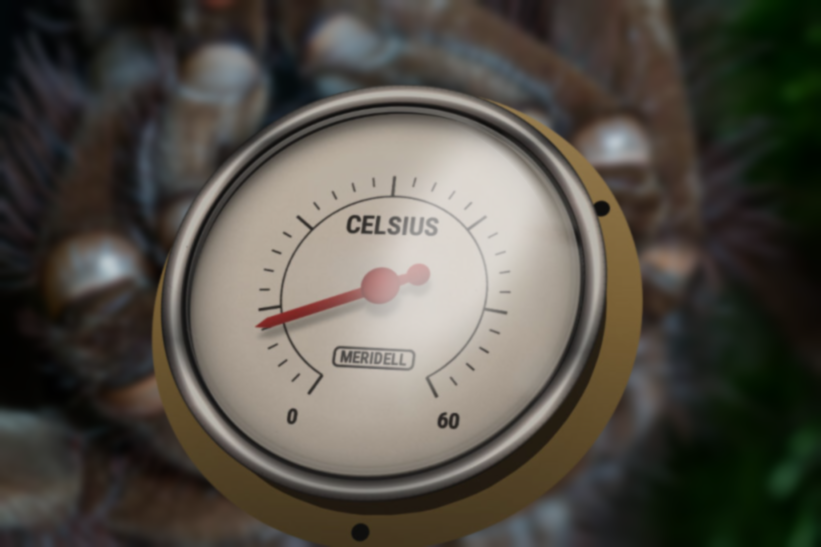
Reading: **8** °C
